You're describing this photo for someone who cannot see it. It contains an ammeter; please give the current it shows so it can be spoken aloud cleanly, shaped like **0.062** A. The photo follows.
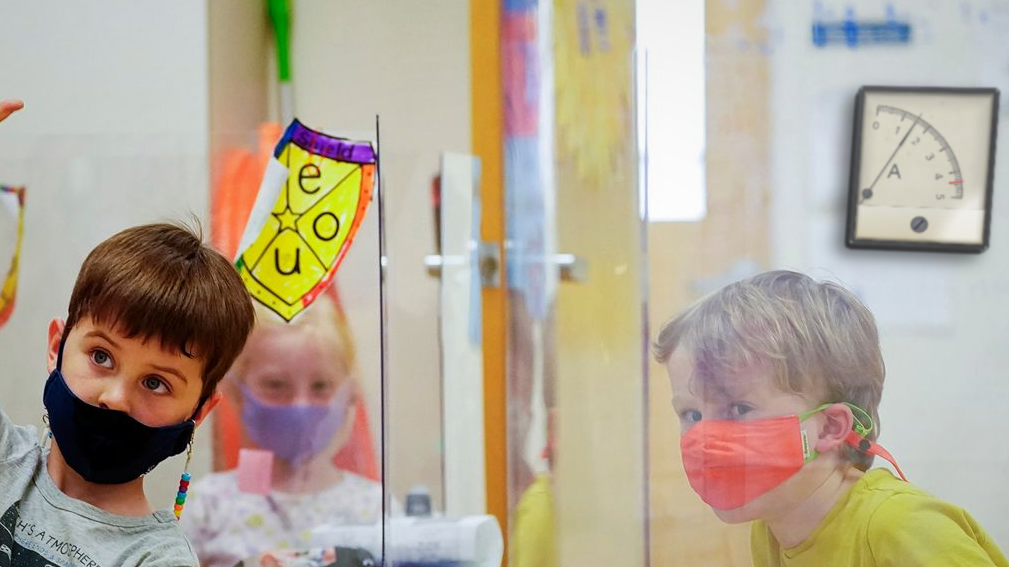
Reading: **1.5** A
